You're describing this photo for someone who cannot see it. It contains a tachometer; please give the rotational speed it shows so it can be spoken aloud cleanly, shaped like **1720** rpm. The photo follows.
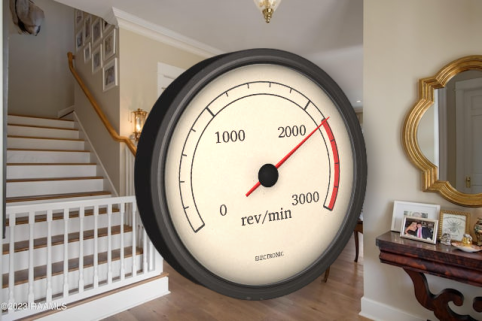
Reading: **2200** rpm
